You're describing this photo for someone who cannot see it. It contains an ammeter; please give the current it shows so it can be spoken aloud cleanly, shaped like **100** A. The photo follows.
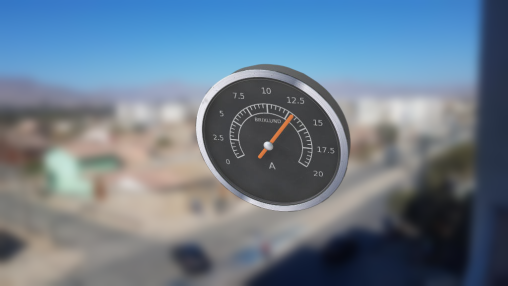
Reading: **13** A
